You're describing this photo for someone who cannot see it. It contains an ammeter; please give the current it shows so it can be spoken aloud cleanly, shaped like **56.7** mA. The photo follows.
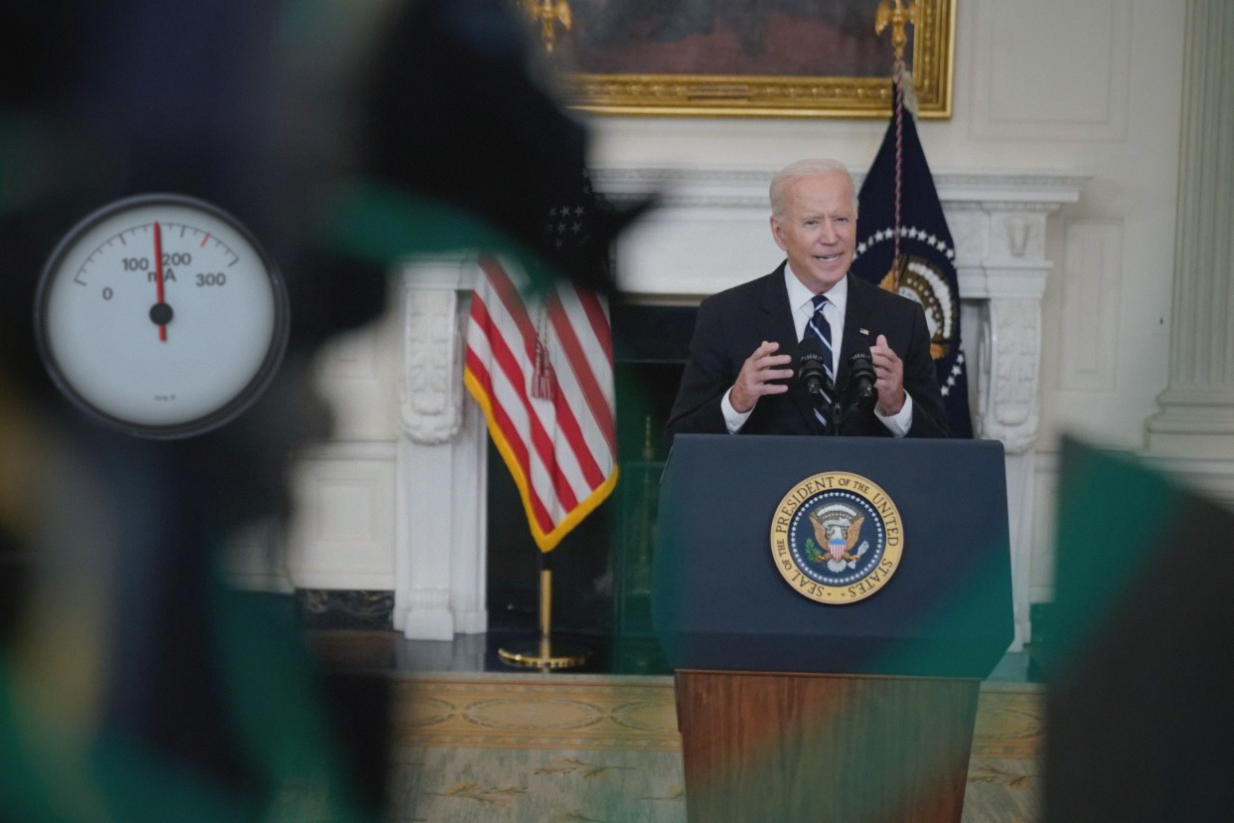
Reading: **160** mA
